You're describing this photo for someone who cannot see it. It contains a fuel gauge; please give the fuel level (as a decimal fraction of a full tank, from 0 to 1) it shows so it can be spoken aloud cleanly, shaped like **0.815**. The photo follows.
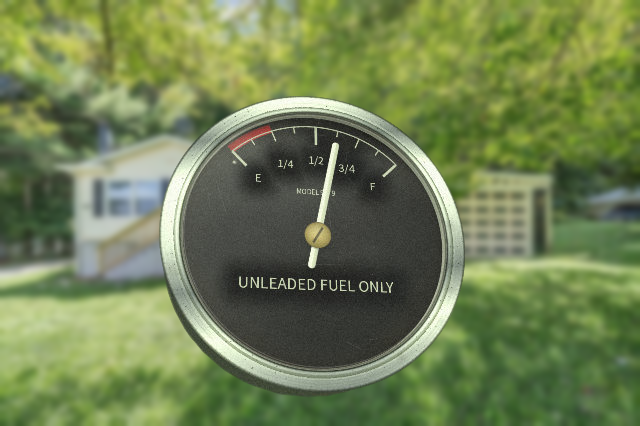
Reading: **0.625**
